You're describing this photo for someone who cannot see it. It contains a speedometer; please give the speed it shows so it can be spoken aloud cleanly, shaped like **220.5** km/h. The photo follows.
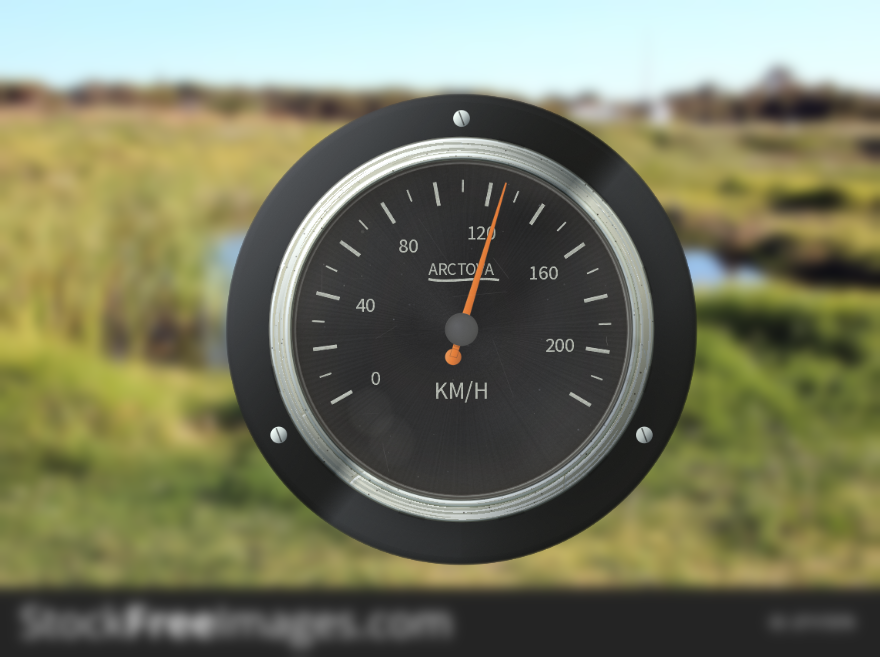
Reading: **125** km/h
